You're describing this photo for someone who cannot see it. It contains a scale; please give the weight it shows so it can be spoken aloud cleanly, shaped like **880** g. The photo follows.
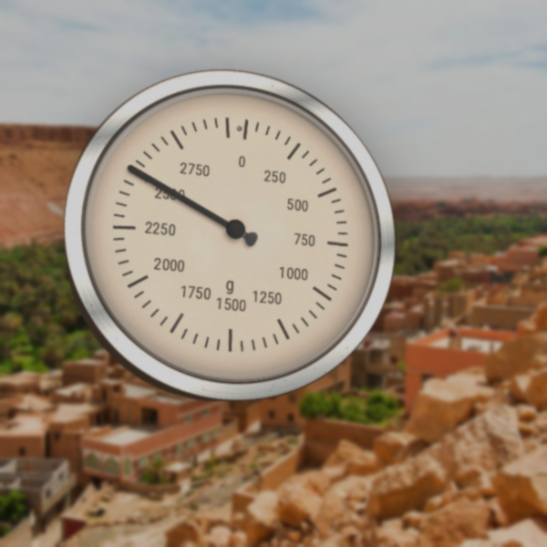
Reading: **2500** g
